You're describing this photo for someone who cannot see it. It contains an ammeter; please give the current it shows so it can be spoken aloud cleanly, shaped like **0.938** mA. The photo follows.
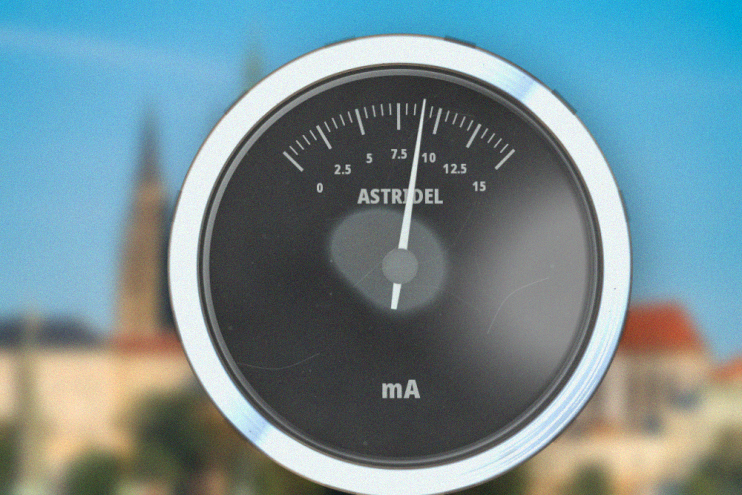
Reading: **9** mA
